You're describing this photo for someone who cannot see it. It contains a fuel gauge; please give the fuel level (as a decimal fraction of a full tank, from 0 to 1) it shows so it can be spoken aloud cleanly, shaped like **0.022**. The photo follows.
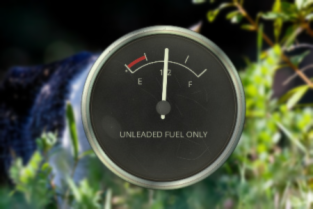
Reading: **0.5**
